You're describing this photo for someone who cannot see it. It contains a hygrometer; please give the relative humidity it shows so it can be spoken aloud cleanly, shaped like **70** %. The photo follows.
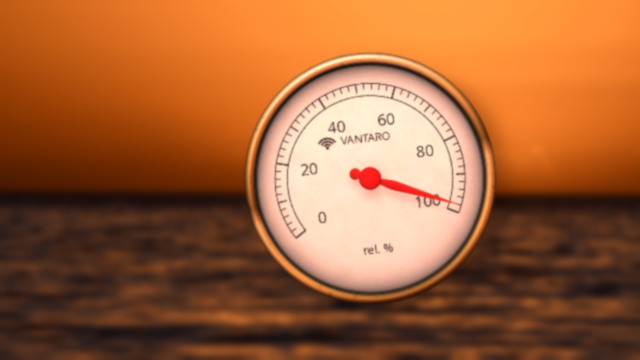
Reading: **98** %
